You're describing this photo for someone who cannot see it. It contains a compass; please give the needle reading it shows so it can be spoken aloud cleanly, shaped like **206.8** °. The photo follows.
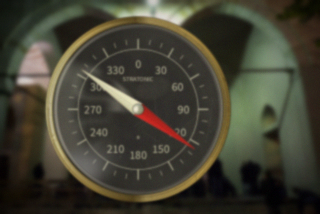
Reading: **125** °
